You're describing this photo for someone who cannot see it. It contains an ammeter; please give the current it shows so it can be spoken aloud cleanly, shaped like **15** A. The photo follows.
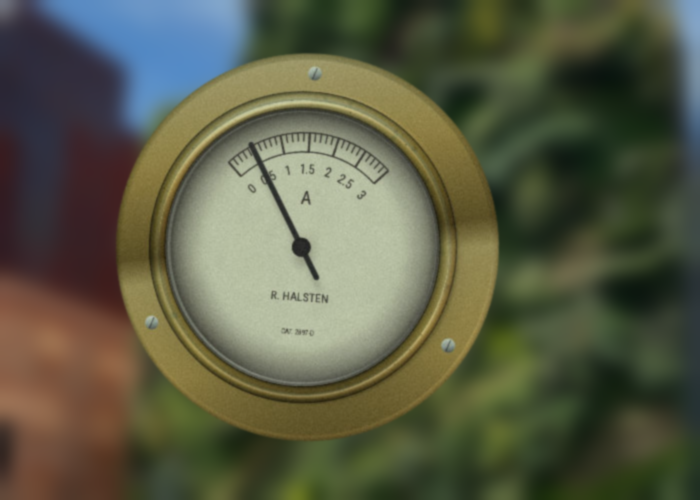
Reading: **0.5** A
